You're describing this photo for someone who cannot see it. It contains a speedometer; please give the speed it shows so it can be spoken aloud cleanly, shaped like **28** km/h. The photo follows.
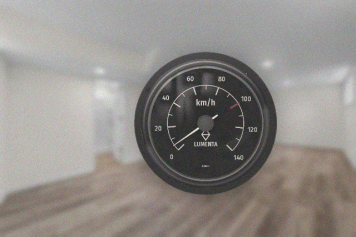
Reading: **5** km/h
